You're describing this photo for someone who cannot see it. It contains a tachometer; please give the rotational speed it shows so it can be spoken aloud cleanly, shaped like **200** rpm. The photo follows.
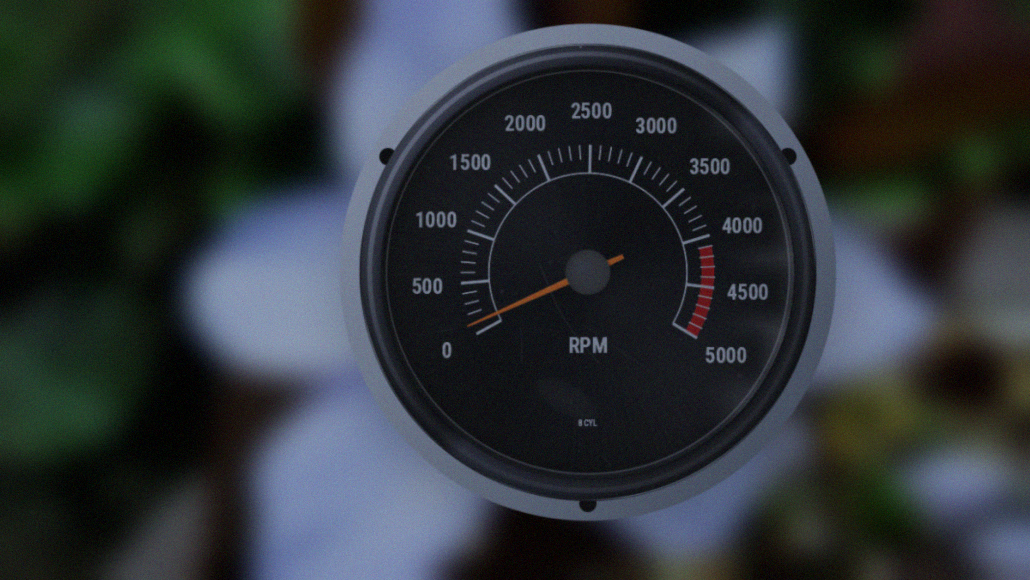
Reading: **100** rpm
